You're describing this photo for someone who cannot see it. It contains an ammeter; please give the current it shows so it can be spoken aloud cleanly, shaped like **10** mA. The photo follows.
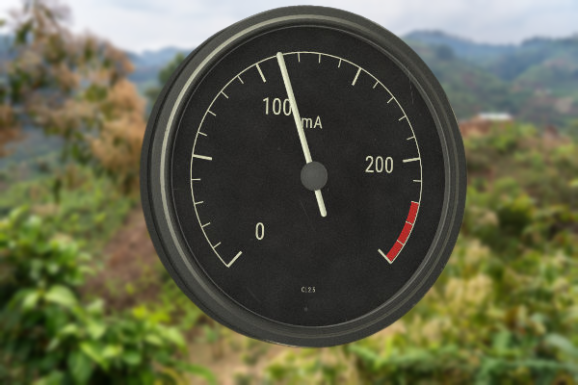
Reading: **110** mA
